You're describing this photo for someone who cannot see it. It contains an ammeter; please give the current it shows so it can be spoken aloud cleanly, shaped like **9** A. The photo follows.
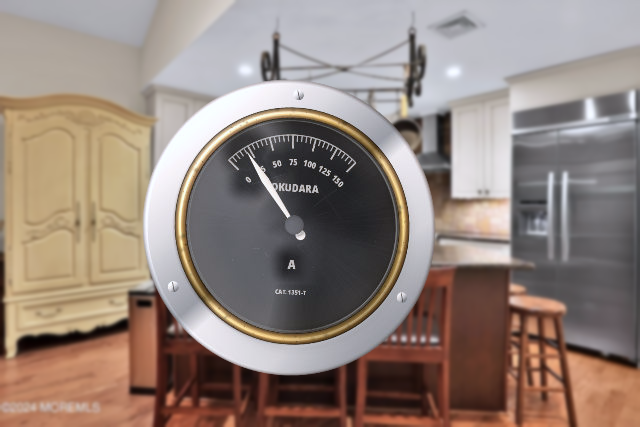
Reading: **20** A
